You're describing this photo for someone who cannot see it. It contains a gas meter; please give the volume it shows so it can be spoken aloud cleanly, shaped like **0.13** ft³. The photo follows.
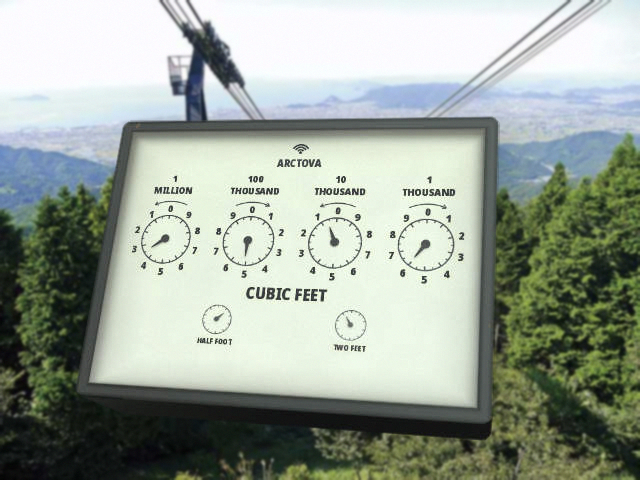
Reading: **350600** ft³
